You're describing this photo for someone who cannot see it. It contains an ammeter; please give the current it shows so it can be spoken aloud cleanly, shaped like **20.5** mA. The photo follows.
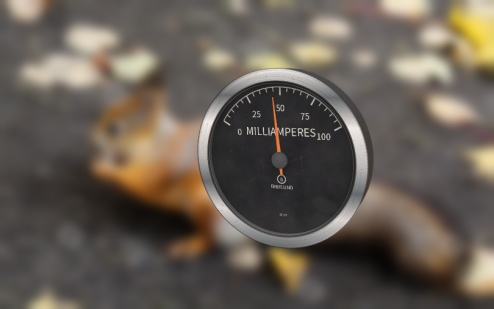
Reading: **45** mA
